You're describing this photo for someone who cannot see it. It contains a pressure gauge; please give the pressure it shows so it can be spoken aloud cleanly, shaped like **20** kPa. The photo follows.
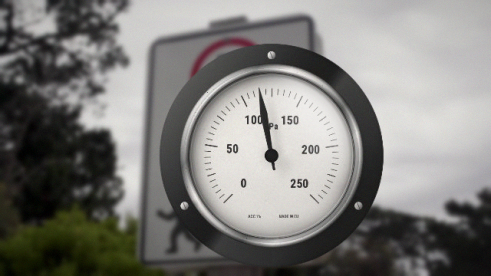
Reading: **115** kPa
